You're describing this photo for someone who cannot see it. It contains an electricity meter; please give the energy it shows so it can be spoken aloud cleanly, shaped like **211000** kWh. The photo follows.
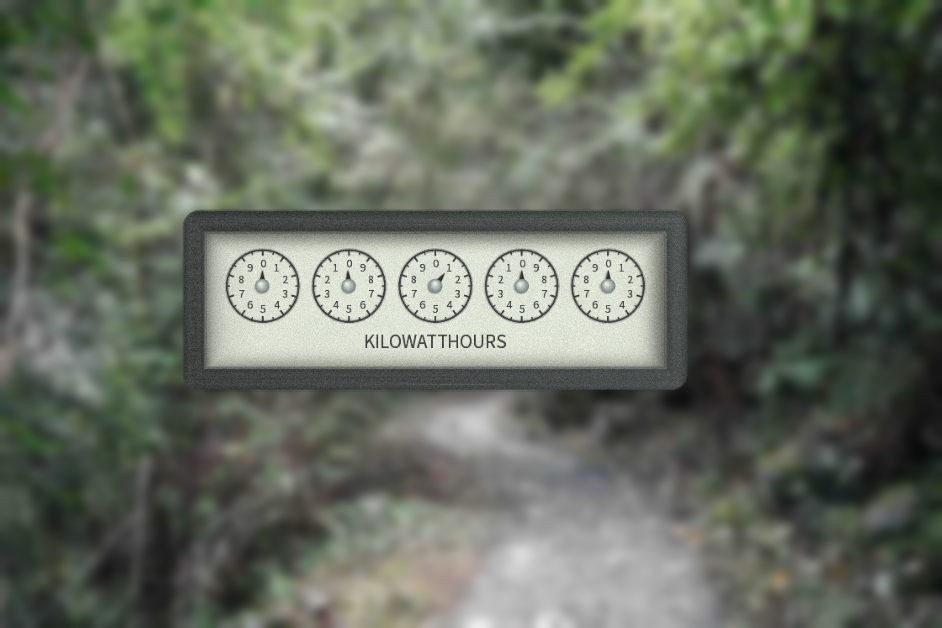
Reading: **100** kWh
